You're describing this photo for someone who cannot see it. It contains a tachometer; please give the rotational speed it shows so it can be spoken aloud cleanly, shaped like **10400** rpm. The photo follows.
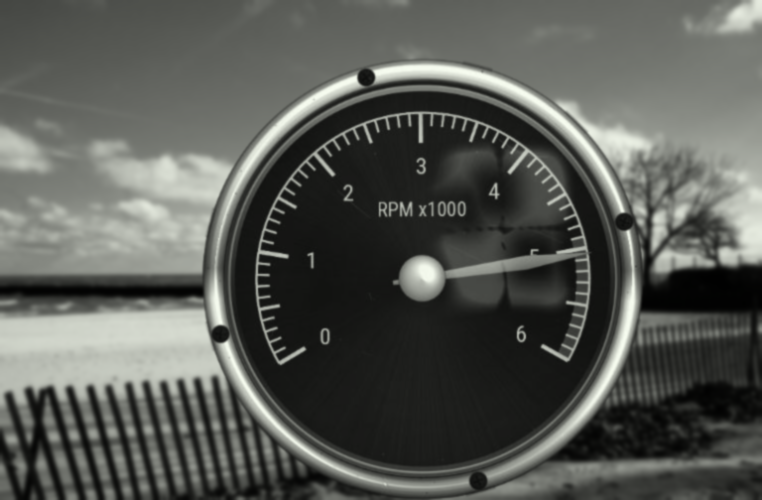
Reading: **5050** rpm
